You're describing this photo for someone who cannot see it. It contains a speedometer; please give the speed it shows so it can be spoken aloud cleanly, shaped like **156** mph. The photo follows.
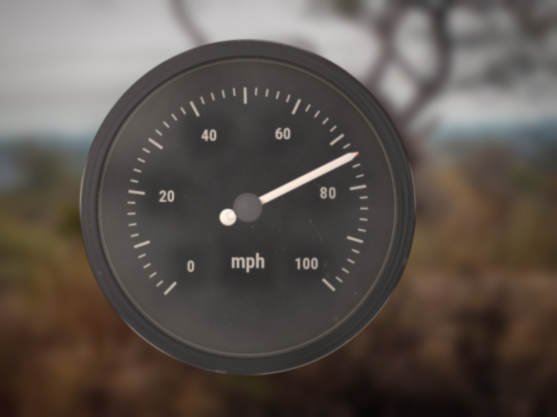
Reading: **74** mph
